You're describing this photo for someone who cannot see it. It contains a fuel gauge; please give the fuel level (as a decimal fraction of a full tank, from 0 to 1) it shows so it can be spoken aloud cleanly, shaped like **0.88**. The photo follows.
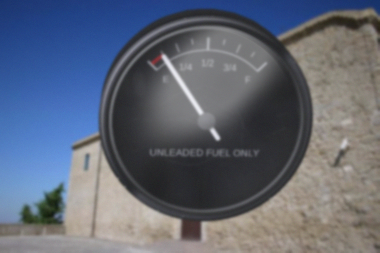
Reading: **0.125**
